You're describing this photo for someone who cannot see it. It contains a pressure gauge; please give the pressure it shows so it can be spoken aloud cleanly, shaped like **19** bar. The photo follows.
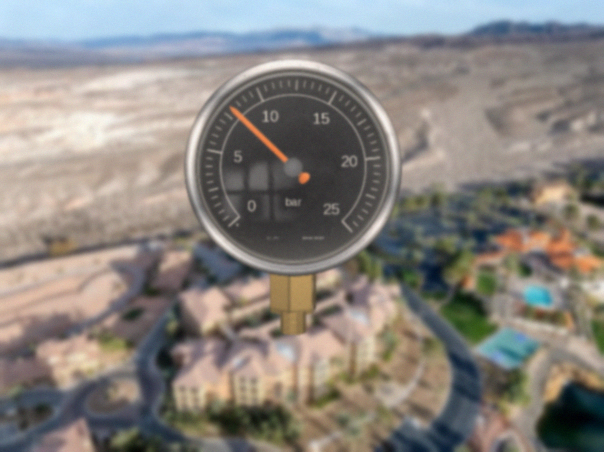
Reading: **8** bar
